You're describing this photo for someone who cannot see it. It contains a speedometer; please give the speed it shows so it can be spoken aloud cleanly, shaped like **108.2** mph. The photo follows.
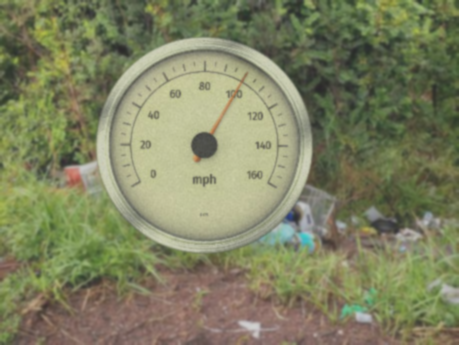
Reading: **100** mph
